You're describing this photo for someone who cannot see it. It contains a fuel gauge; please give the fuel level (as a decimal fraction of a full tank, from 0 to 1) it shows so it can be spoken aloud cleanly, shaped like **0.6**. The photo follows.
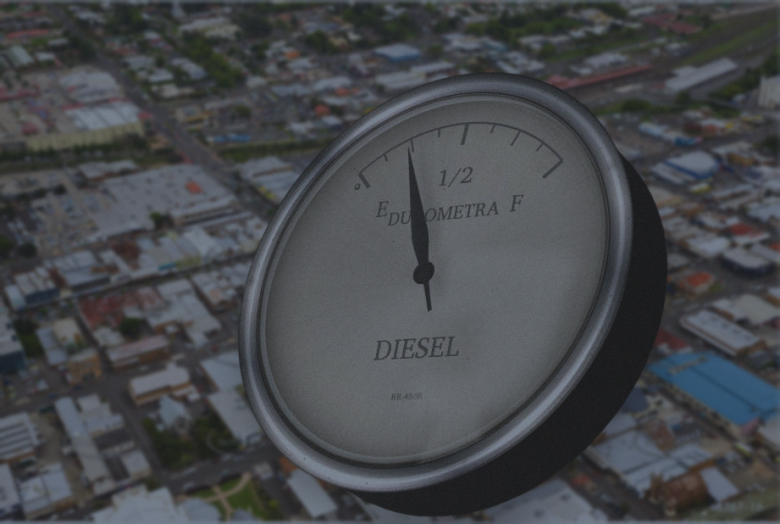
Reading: **0.25**
